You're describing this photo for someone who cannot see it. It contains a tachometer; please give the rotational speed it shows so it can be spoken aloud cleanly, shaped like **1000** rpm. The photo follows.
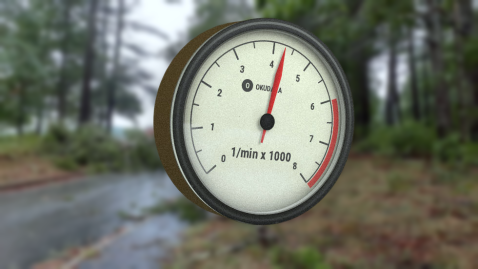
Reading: **4250** rpm
